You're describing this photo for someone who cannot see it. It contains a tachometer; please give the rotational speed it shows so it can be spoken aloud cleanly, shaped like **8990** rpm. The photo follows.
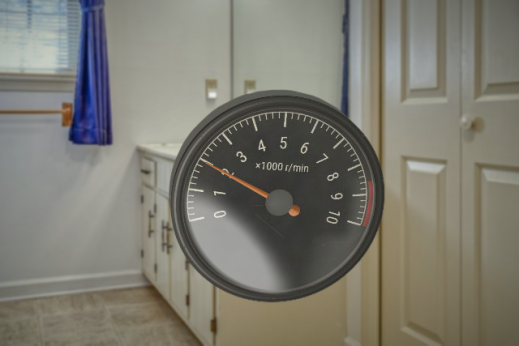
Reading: **2000** rpm
